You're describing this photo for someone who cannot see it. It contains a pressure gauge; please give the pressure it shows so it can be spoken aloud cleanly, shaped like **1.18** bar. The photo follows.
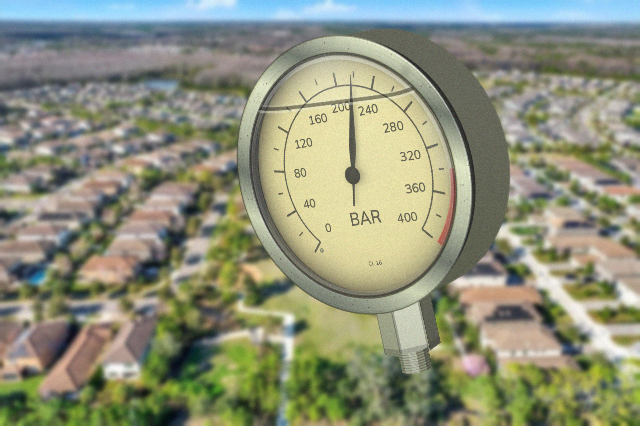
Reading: **220** bar
